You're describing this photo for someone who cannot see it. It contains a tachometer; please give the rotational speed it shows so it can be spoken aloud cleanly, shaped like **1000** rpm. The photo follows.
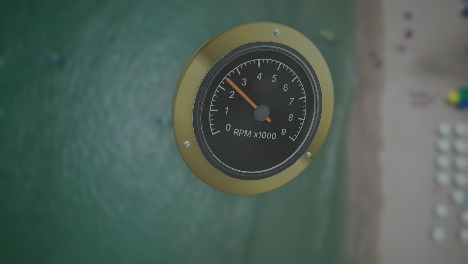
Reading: **2400** rpm
